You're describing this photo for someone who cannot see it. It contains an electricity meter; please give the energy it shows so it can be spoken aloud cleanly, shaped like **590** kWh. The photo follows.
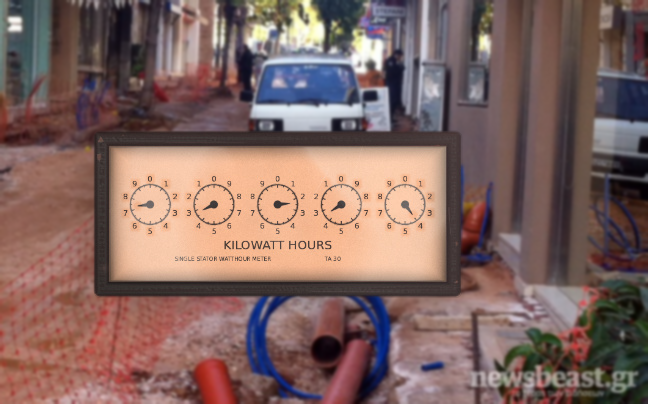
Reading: **73234** kWh
